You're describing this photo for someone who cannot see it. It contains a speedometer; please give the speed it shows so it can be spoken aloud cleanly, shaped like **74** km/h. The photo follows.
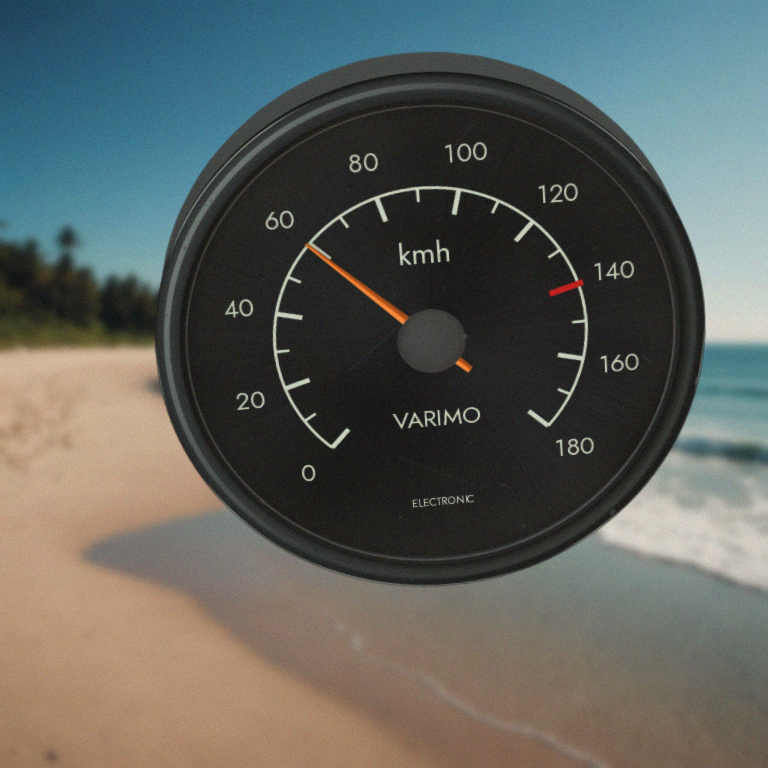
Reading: **60** km/h
